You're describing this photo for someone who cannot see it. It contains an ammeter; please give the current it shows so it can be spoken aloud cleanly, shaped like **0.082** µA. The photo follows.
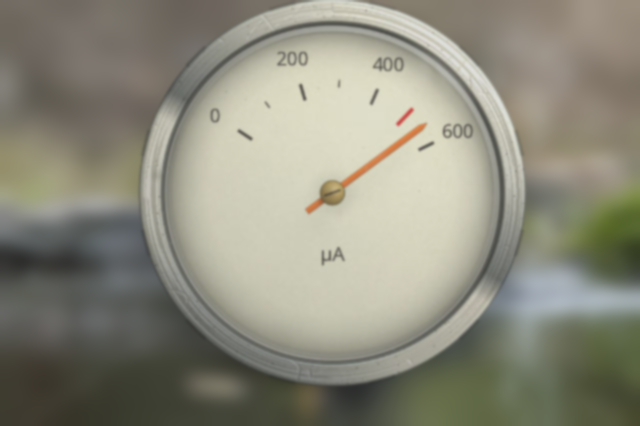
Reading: **550** µA
